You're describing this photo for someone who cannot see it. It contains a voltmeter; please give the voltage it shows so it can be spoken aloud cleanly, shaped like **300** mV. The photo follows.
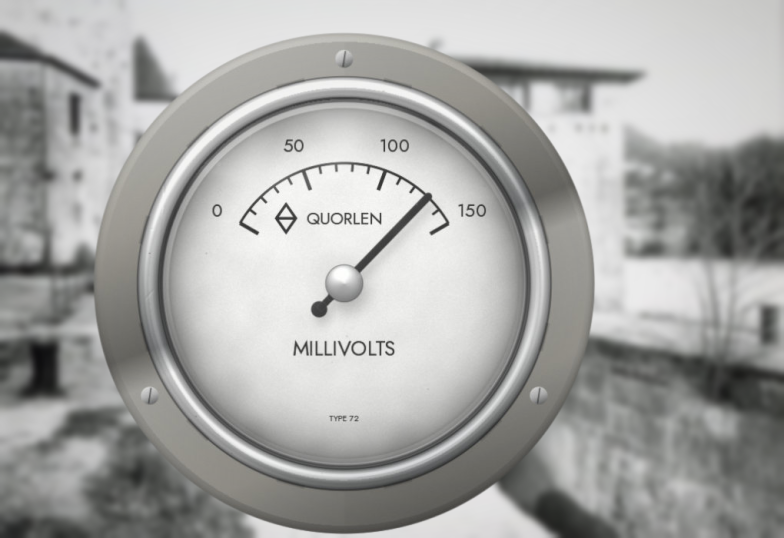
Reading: **130** mV
